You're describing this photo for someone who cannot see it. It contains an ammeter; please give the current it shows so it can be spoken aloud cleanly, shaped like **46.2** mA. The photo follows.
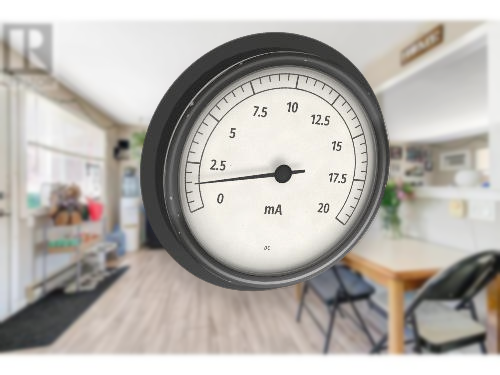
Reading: **1.5** mA
